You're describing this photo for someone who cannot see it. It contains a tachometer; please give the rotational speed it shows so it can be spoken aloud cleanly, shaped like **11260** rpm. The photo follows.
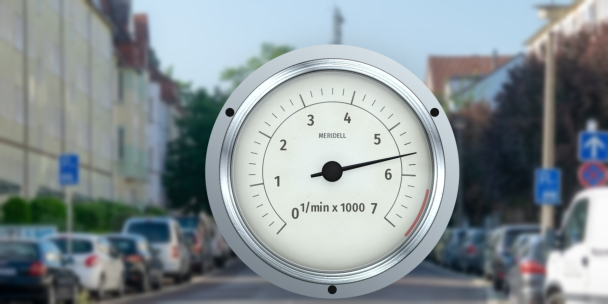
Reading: **5600** rpm
